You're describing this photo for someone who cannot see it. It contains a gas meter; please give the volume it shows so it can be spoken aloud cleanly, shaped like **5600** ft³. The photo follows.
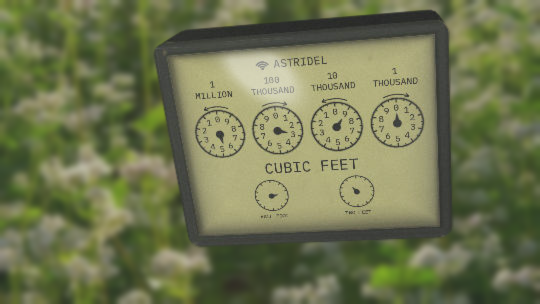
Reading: **529000** ft³
